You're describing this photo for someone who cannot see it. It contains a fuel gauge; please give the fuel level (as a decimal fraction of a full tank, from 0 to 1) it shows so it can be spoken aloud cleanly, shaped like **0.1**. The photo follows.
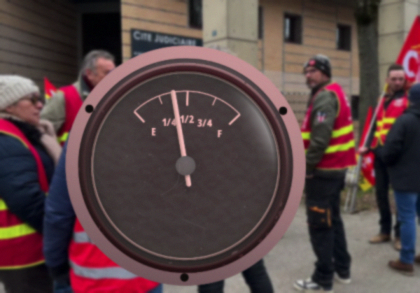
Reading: **0.375**
